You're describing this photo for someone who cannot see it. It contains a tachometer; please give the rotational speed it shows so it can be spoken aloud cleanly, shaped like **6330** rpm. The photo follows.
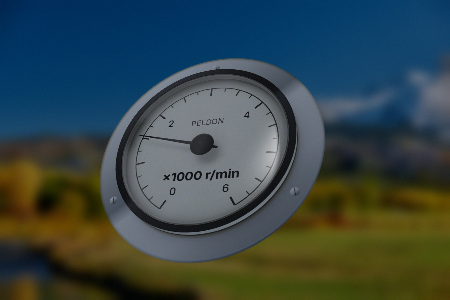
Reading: **1500** rpm
